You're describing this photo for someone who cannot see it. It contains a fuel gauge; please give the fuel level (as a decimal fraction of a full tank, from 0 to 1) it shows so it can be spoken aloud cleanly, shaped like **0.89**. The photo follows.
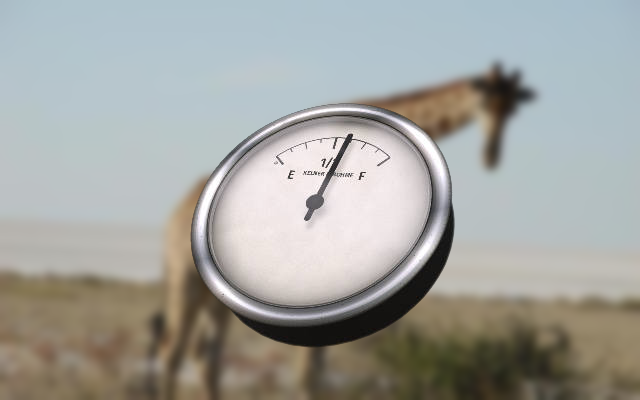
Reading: **0.625**
